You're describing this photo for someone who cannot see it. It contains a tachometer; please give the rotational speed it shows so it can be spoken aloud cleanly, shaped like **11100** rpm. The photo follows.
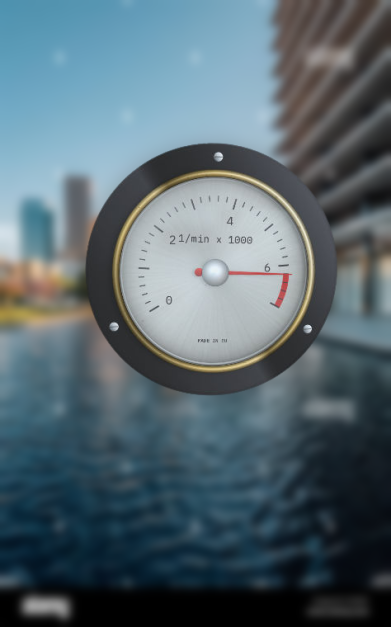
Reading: **6200** rpm
